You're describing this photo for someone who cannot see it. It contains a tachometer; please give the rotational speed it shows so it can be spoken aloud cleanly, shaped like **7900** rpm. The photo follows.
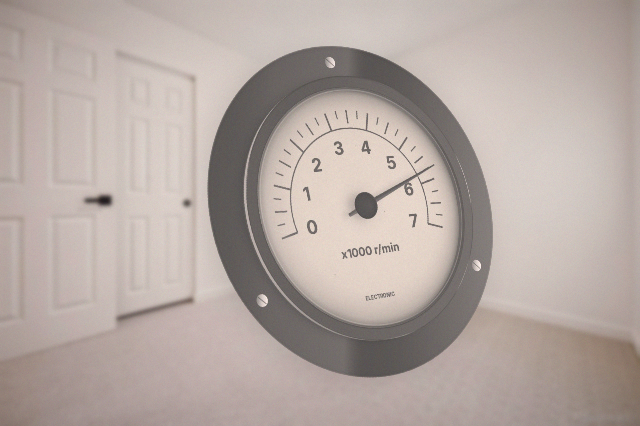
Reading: **5750** rpm
